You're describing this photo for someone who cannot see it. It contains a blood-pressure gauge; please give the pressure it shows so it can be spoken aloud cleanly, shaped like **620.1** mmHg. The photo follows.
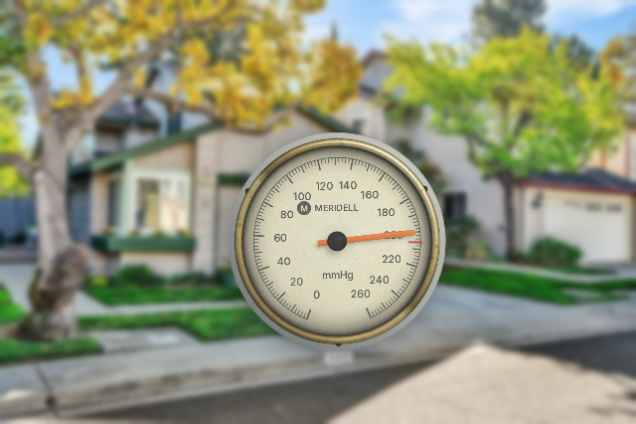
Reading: **200** mmHg
